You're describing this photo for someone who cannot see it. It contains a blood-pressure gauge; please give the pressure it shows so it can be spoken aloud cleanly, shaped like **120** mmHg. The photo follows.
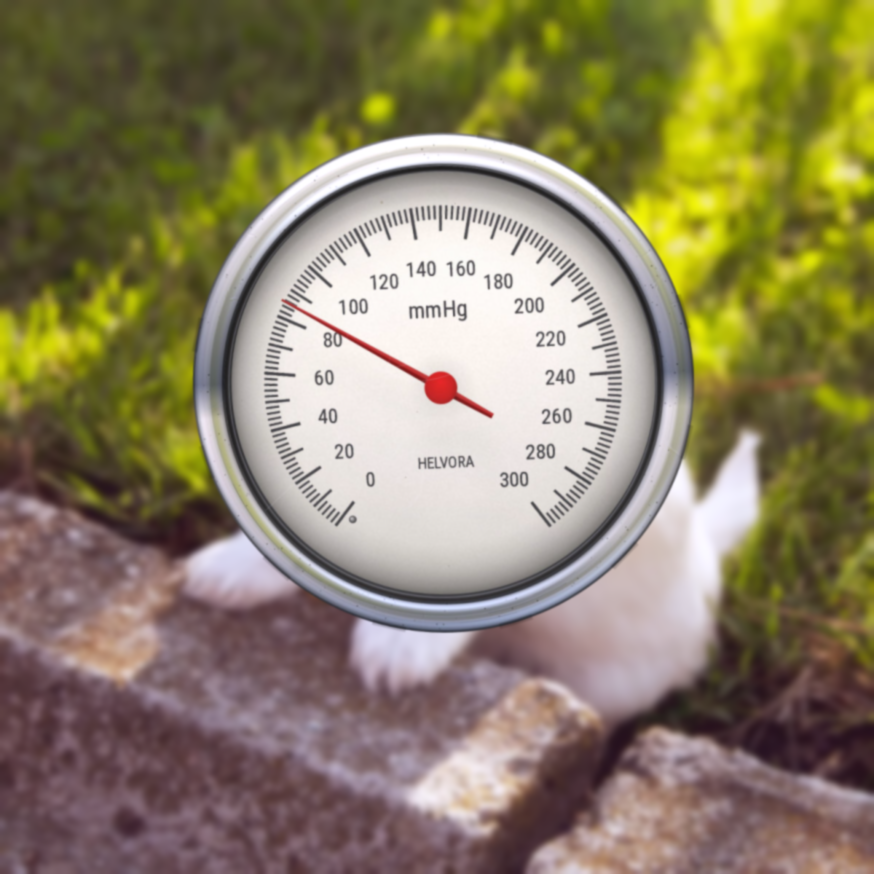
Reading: **86** mmHg
